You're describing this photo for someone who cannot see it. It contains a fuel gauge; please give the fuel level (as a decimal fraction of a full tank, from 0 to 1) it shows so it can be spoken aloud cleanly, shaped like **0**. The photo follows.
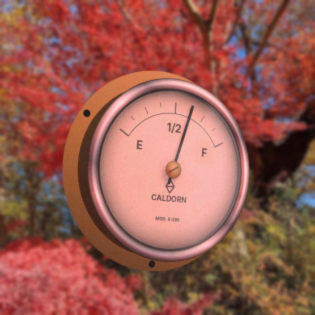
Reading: **0.625**
